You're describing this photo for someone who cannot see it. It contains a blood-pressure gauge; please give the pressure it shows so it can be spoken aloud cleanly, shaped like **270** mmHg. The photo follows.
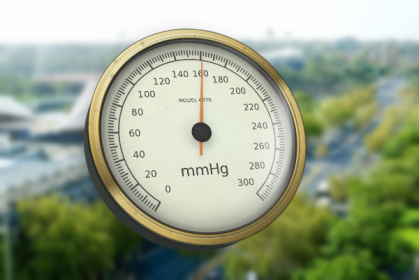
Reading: **160** mmHg
